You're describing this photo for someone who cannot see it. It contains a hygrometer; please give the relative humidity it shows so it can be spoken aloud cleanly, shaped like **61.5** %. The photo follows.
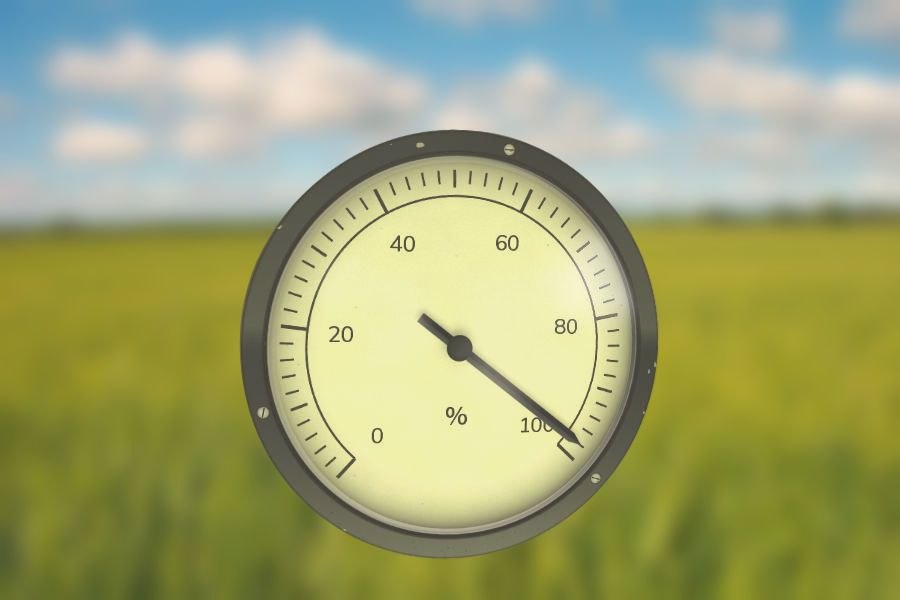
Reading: **98** %
